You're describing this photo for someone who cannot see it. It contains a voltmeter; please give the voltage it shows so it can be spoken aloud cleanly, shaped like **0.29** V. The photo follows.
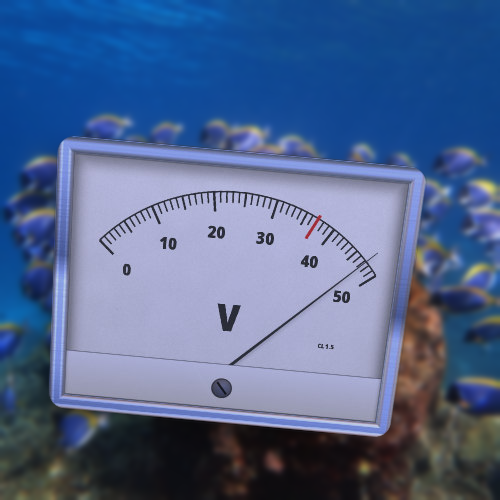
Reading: **47** V
